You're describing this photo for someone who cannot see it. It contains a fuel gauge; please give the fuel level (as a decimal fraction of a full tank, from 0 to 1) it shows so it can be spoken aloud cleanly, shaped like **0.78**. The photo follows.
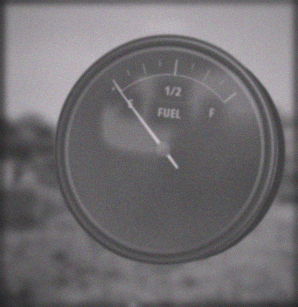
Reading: **0**
